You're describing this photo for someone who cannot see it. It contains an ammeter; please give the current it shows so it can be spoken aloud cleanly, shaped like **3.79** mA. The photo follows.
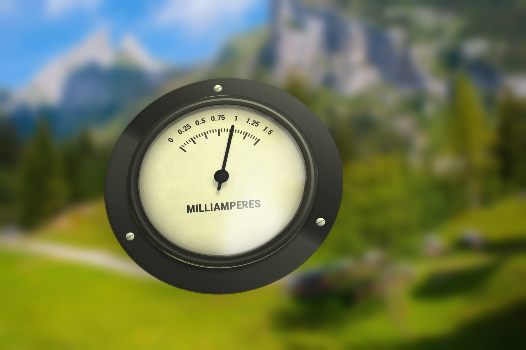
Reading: **1** mA
